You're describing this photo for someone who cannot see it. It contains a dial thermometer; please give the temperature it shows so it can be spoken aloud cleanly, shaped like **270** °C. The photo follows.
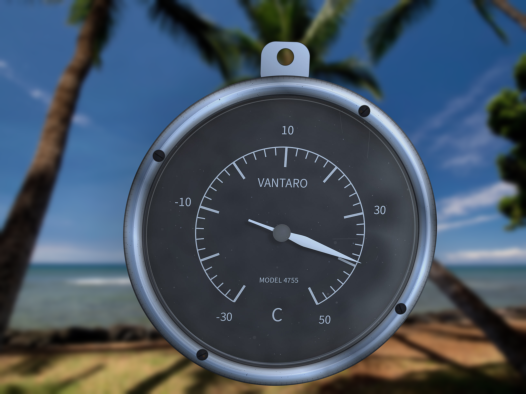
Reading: **39** °C
